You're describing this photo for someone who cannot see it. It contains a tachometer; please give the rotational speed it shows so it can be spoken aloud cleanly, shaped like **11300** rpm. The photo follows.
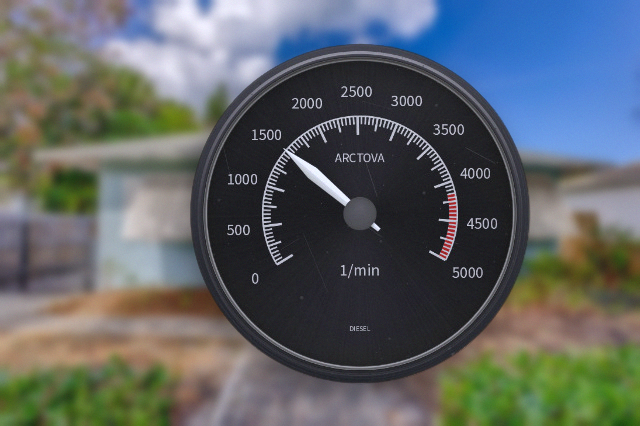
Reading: **1500** rpm
